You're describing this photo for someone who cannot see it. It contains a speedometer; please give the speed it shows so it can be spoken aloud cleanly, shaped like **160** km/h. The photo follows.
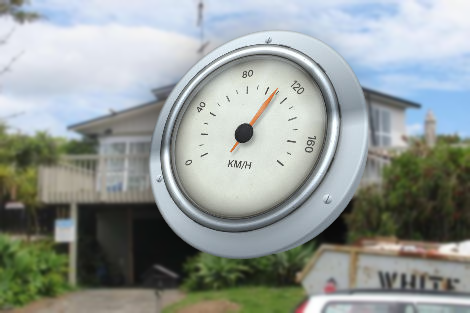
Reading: **110** km/h
